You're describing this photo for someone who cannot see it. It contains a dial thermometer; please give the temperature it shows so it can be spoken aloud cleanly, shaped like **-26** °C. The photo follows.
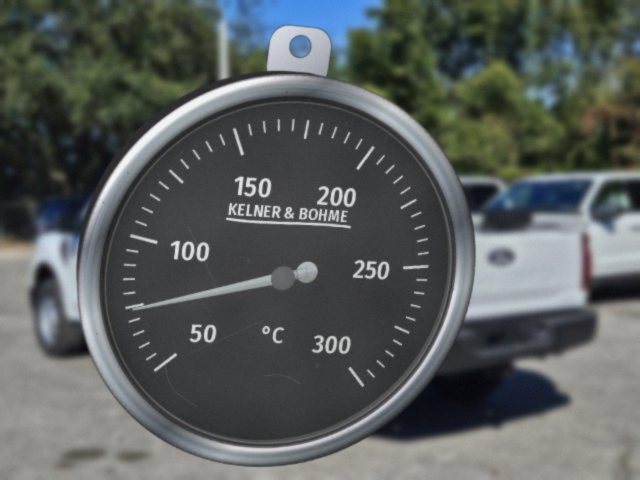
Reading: **75** °C
